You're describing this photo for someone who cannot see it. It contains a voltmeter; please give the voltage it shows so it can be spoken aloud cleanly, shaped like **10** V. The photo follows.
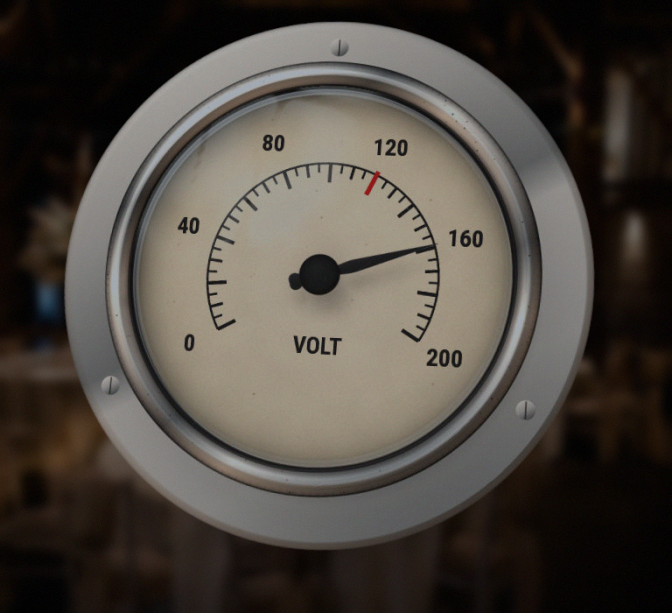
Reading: **160** V
